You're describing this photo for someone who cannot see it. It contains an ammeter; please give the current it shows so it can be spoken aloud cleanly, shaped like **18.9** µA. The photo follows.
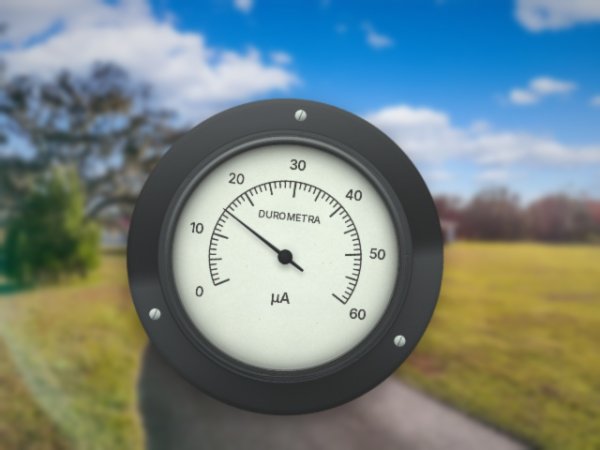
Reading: **15** µA
